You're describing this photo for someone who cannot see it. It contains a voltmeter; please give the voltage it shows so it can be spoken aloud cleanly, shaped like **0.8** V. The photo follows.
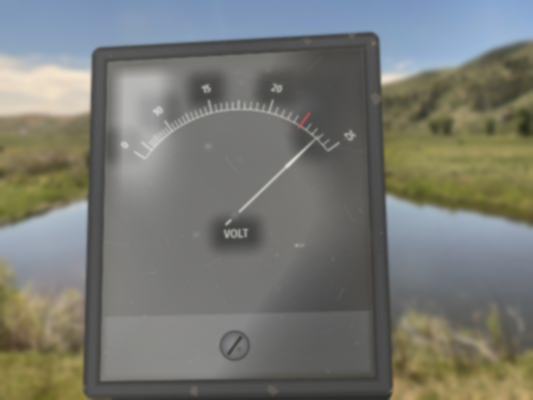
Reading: **24** V
